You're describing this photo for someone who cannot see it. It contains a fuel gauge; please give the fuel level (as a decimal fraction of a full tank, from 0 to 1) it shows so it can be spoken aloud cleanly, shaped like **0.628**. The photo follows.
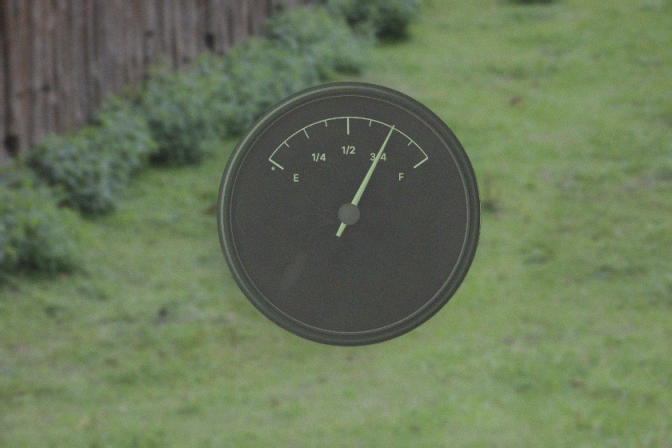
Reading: **0.75**
